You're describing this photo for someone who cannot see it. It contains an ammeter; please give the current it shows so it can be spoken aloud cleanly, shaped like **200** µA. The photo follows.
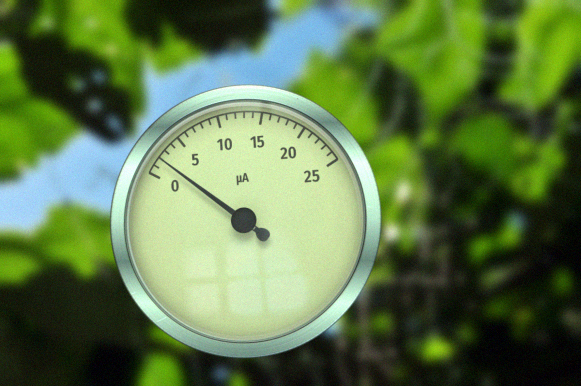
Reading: **2** µA
